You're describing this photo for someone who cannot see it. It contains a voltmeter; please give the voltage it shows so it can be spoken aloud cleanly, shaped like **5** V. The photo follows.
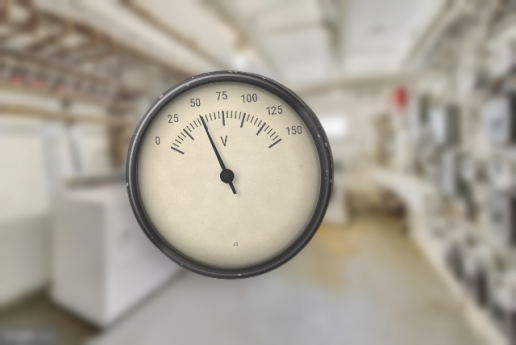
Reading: **50** V
